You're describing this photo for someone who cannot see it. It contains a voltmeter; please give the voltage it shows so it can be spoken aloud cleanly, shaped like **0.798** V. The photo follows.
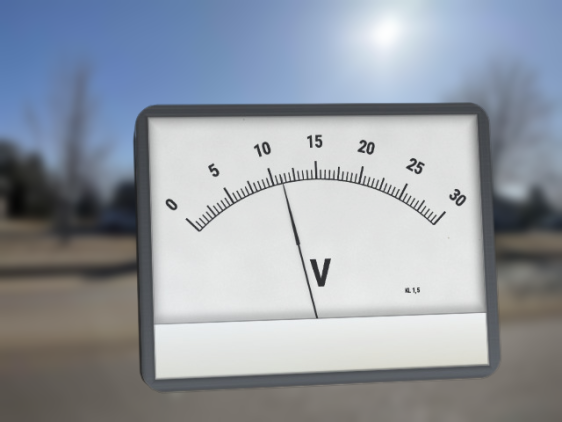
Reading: **11** V
